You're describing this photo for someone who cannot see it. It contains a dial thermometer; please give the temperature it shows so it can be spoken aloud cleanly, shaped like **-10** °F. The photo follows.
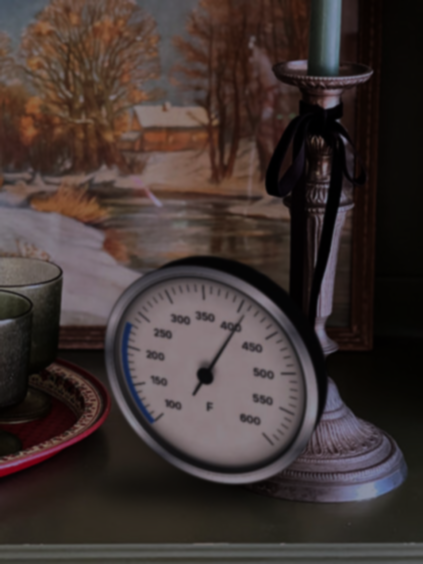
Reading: **410** °F
